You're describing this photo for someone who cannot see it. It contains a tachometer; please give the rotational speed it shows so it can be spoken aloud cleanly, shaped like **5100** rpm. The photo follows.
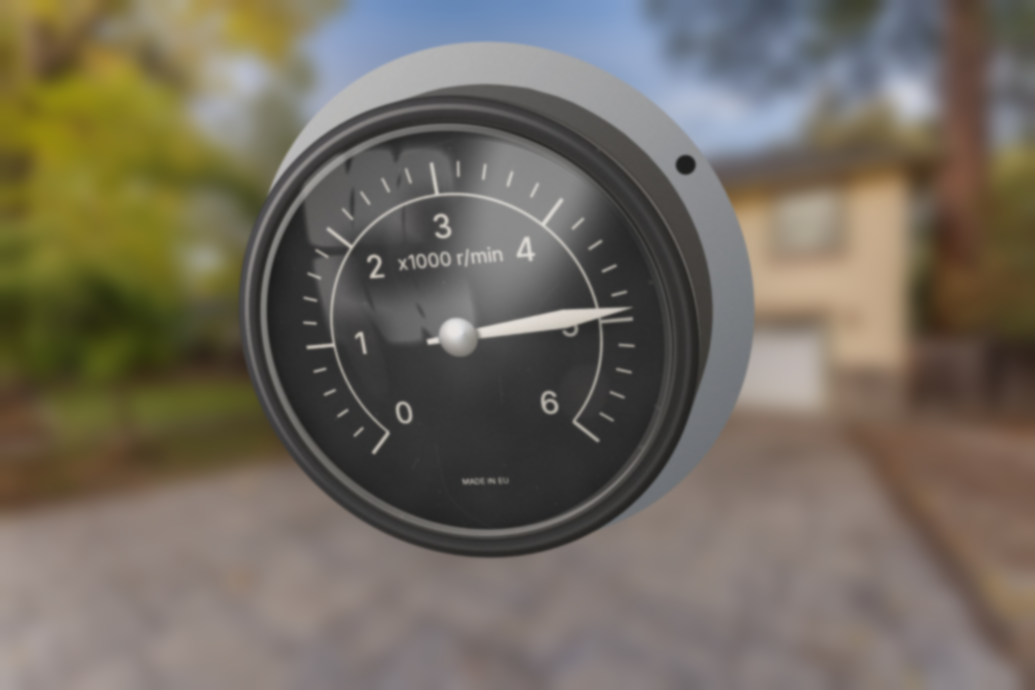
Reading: **4900** rpm
